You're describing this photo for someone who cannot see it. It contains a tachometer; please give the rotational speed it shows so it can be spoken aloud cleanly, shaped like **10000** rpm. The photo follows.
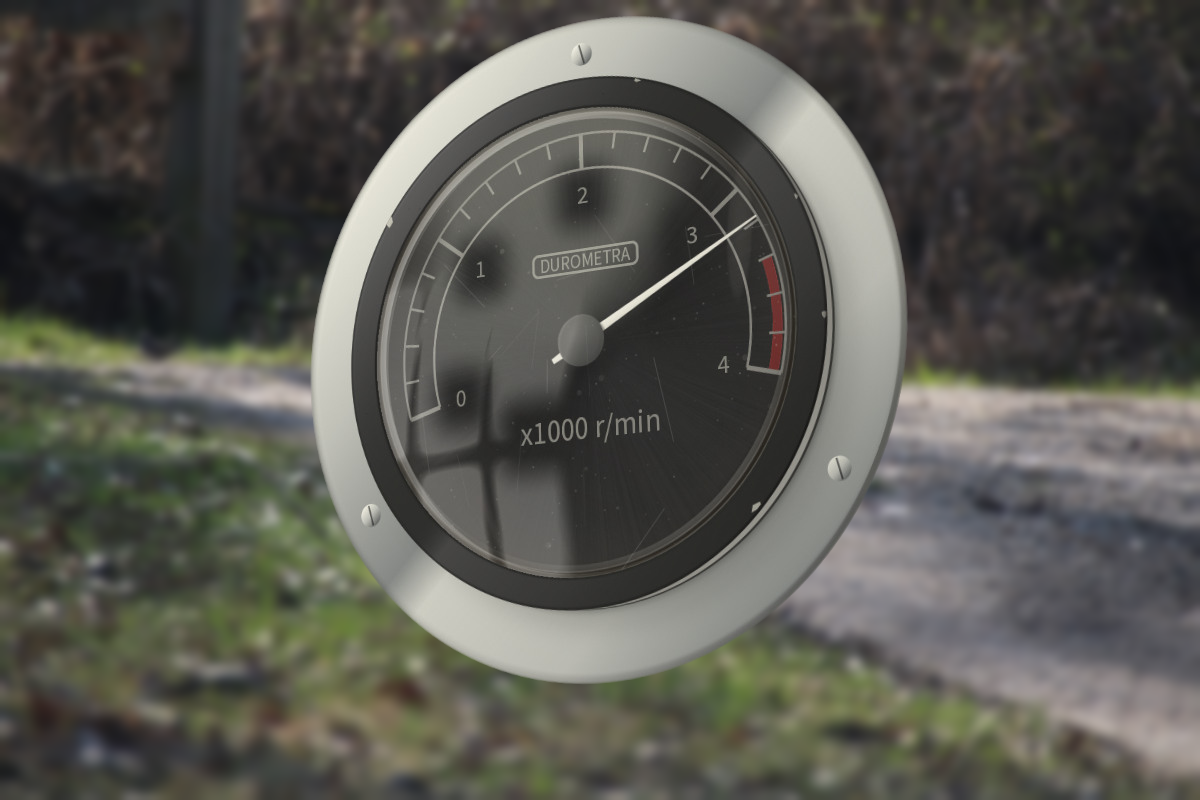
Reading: **3200** rpm
